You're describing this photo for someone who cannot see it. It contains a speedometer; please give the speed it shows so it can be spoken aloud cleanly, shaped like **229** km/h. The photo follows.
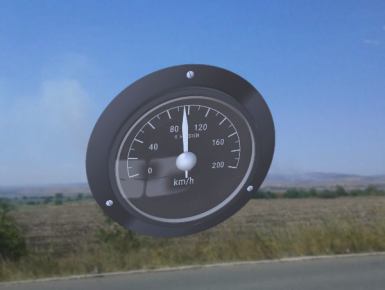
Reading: **95** km/h
